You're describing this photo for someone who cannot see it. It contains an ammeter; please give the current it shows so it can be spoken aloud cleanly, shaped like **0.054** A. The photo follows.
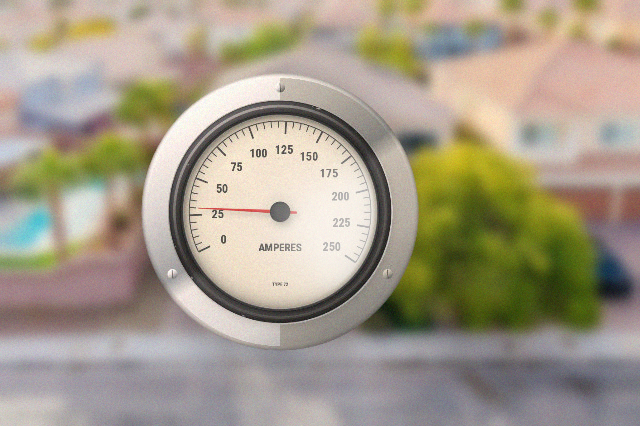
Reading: **30** A
